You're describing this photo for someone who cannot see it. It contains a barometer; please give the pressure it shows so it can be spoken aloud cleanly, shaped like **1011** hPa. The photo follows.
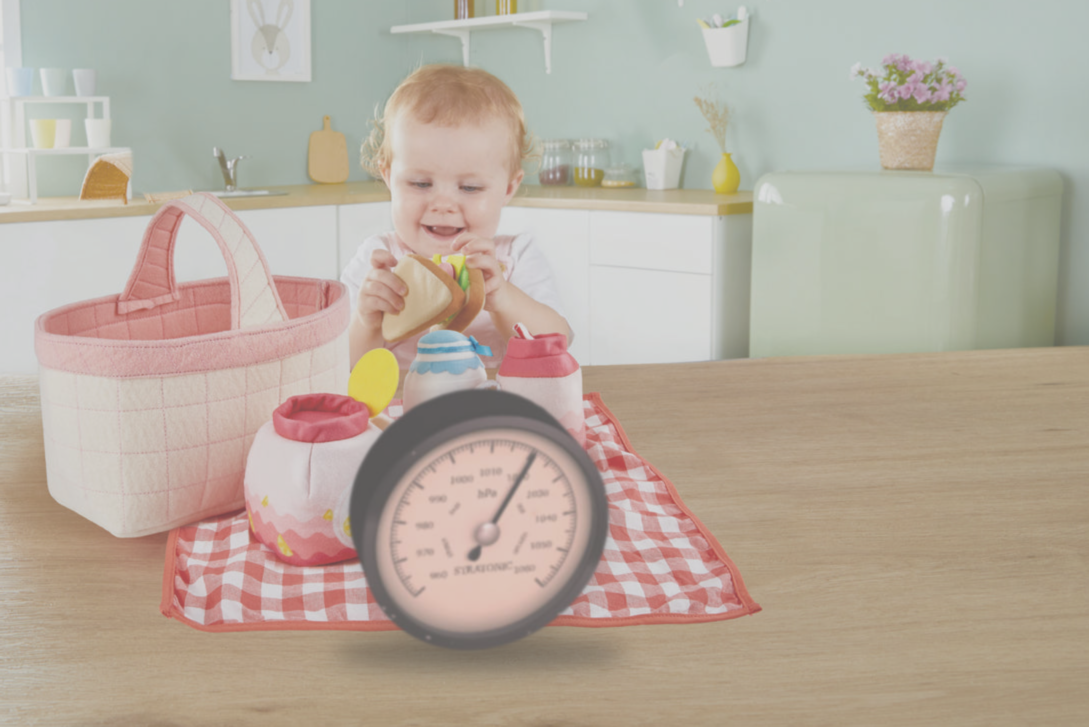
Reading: **1020** hPa
